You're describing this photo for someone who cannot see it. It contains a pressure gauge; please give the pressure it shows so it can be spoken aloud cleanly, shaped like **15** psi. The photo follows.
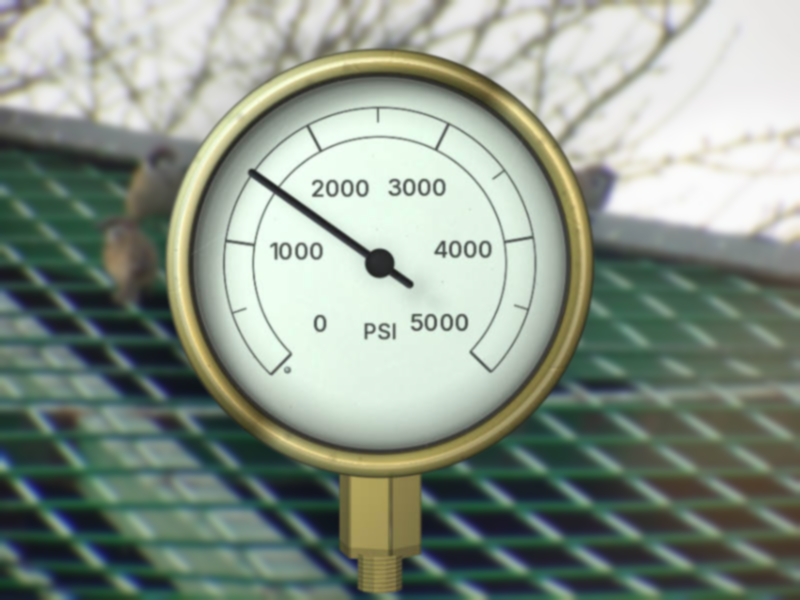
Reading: **1500** psi
